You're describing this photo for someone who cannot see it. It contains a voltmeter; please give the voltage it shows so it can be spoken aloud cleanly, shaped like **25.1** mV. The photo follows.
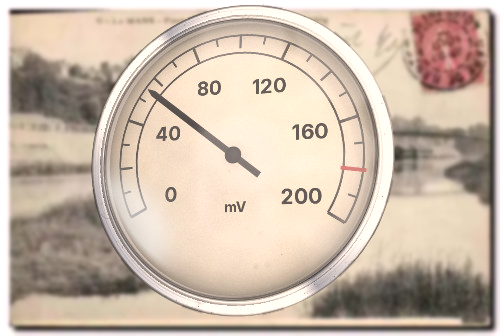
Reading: **55** mV
